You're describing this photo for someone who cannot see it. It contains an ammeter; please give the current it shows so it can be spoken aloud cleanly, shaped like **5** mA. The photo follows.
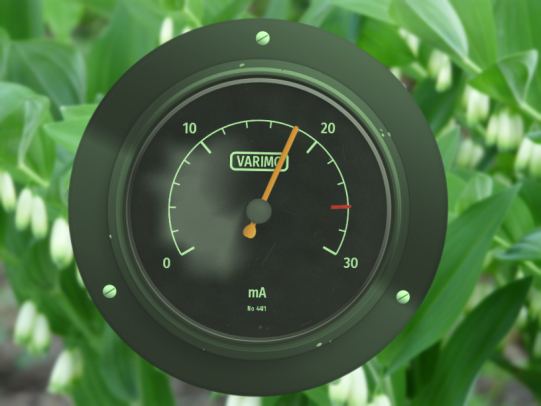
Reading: **18** mA
